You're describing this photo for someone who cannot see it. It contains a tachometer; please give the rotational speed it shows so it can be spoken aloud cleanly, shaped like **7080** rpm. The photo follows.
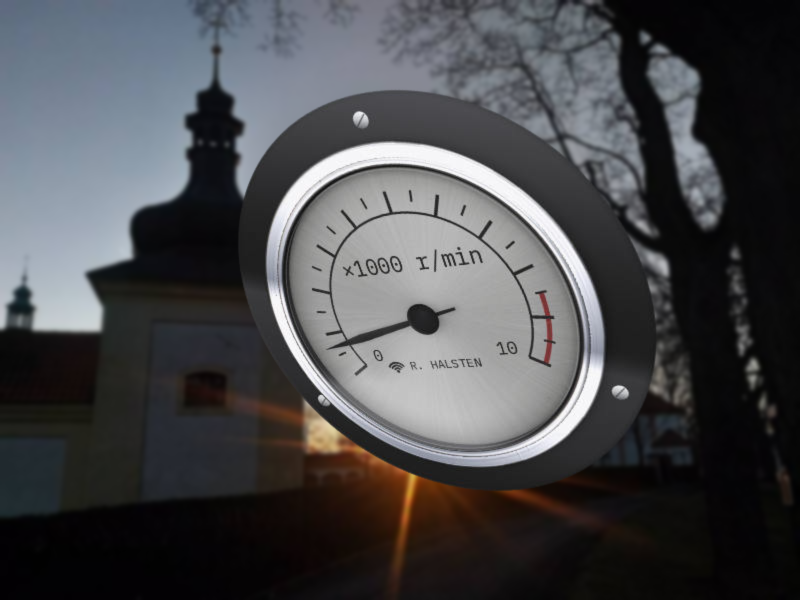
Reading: **750** rpm
